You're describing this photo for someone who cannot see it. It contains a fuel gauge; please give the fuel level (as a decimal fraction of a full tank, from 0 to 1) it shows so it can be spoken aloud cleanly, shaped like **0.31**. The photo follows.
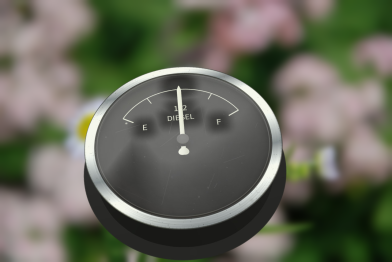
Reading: **0.5**
